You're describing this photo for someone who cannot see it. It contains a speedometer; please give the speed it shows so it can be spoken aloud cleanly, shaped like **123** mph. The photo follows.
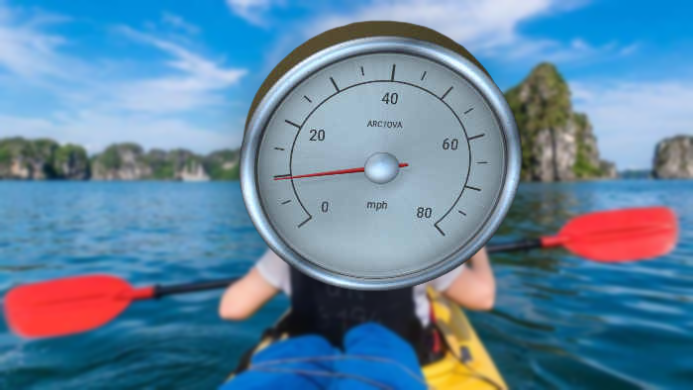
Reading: **10** mph
